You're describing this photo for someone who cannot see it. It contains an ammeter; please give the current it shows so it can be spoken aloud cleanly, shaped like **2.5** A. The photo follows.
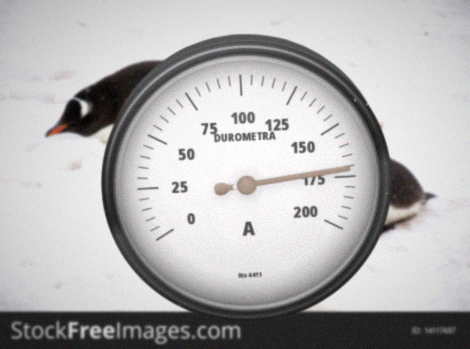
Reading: **170** A
